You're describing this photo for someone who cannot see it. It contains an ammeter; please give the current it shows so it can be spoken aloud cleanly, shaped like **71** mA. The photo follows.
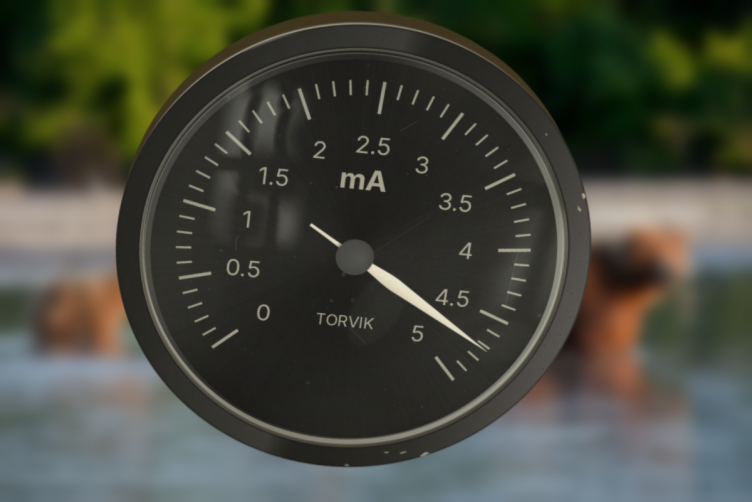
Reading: **4.7** mA
